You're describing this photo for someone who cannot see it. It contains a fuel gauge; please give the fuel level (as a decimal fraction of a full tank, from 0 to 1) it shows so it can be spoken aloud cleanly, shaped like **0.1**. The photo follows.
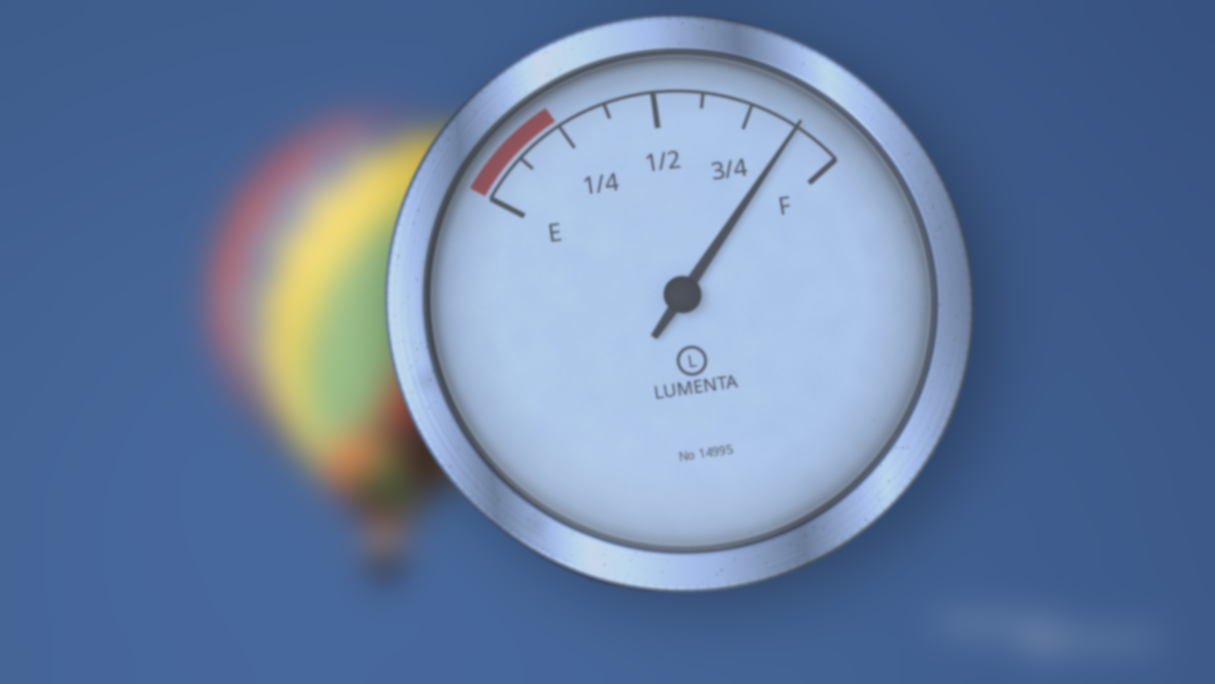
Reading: **0.875**
